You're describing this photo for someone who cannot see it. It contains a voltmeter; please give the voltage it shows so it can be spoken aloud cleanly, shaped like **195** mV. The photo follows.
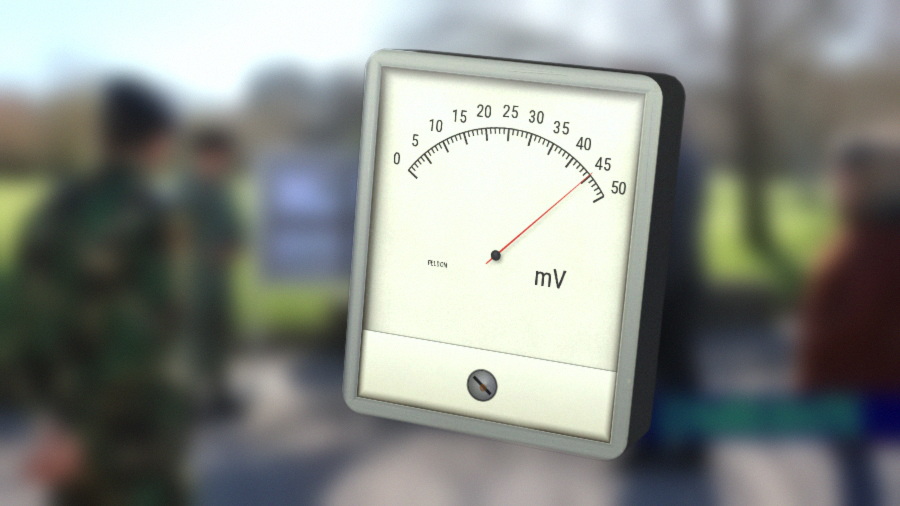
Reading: **45** mV
